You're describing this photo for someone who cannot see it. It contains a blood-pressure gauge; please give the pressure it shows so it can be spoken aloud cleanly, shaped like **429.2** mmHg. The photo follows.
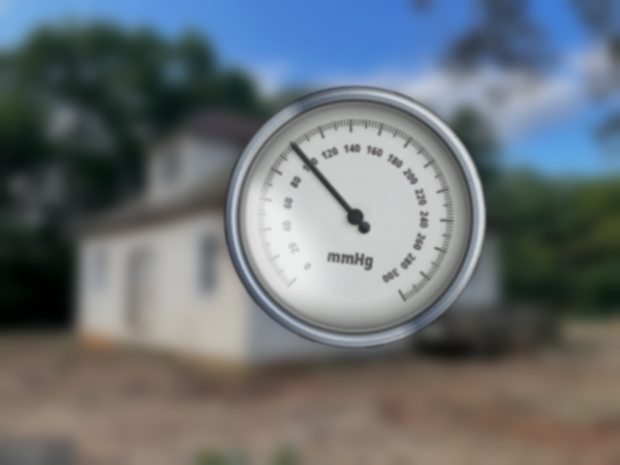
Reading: **100** mmHg
